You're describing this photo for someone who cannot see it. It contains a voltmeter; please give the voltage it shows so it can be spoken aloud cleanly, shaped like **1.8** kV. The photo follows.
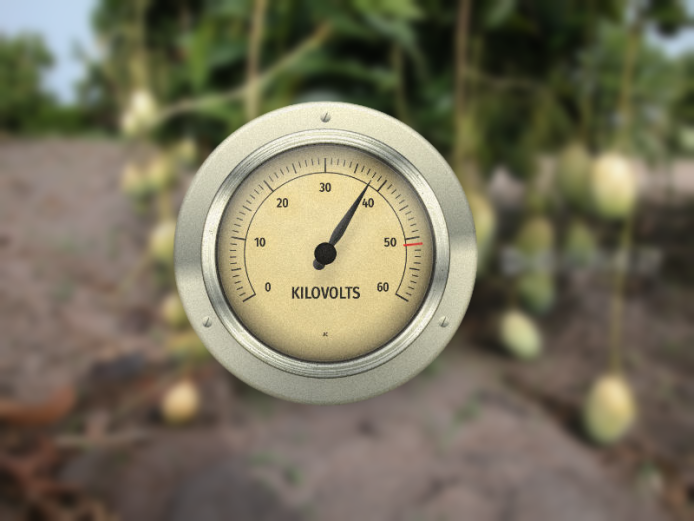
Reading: **38** kV
